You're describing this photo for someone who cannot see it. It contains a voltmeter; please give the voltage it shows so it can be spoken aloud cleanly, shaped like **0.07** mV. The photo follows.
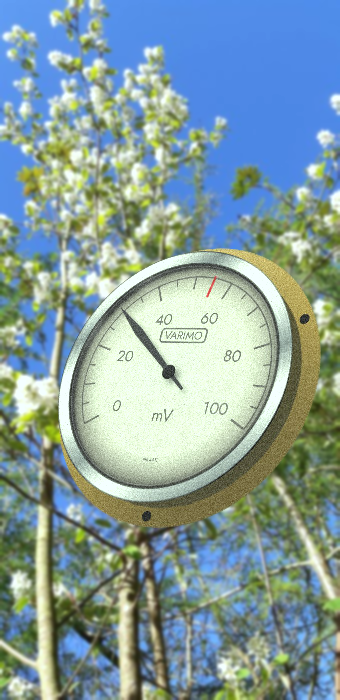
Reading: **30** mV
